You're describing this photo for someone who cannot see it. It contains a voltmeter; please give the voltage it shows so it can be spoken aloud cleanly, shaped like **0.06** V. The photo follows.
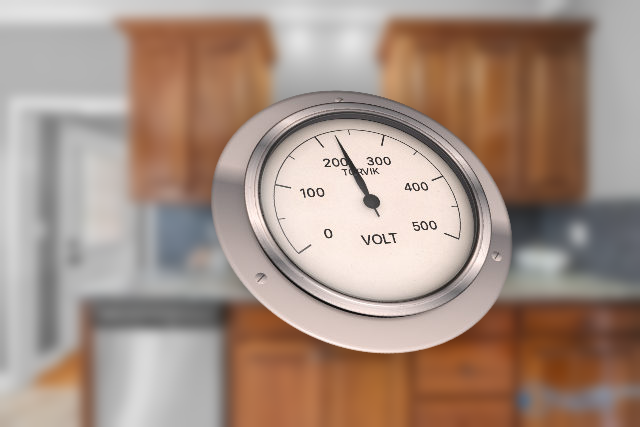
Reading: **225** V
